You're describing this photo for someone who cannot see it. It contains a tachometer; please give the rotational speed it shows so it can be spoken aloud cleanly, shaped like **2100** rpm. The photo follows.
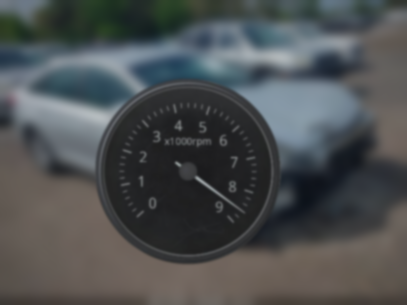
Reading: **8600** rpm
